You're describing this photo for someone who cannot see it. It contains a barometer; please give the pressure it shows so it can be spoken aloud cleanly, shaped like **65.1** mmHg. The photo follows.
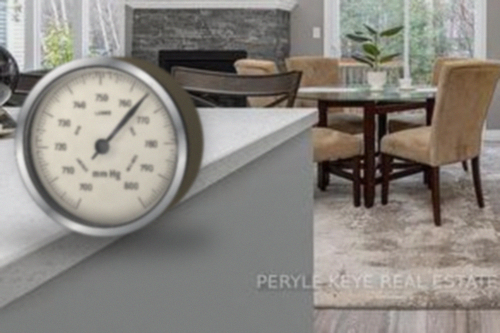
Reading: **765** mmHg
